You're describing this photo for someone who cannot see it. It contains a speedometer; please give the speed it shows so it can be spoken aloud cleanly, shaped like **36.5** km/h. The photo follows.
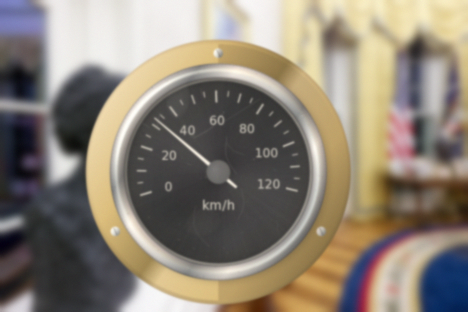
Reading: **32.5** km/h
